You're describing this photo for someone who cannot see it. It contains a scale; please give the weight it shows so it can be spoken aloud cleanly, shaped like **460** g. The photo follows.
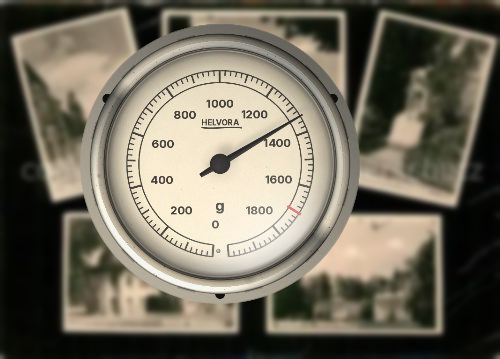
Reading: **1340** g
